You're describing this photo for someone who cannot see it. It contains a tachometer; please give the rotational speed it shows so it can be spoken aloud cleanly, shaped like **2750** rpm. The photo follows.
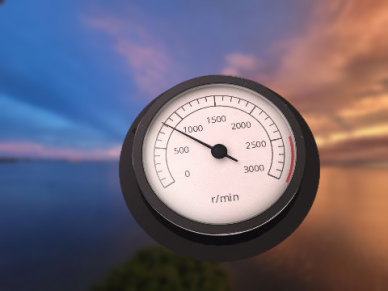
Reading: **800** rpm
